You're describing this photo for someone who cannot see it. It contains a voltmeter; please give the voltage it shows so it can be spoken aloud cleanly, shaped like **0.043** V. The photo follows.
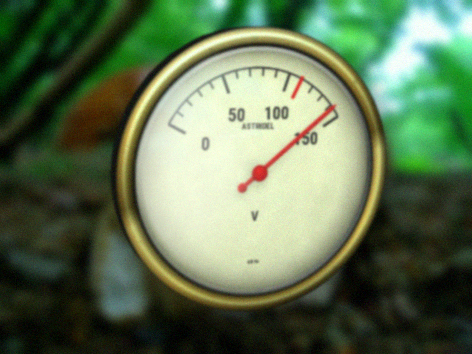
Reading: **140** V
